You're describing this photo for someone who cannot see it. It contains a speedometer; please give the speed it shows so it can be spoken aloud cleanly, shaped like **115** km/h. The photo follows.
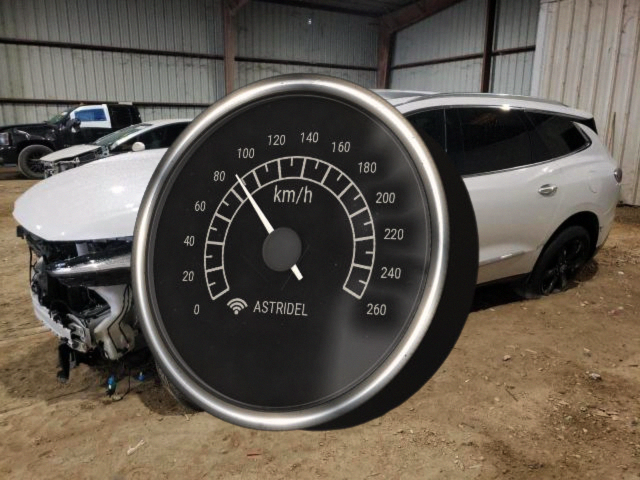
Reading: **90** km/h
